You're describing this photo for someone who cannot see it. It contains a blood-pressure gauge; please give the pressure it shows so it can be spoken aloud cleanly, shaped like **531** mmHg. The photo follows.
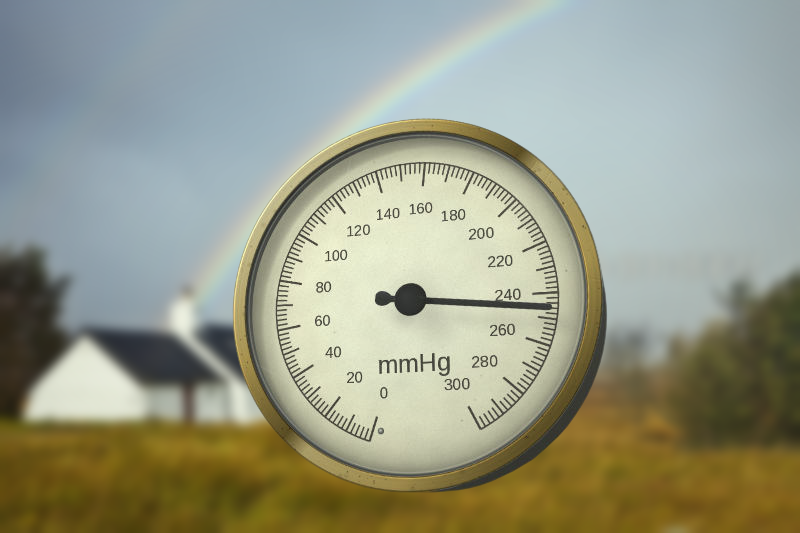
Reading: **246** mmHg
